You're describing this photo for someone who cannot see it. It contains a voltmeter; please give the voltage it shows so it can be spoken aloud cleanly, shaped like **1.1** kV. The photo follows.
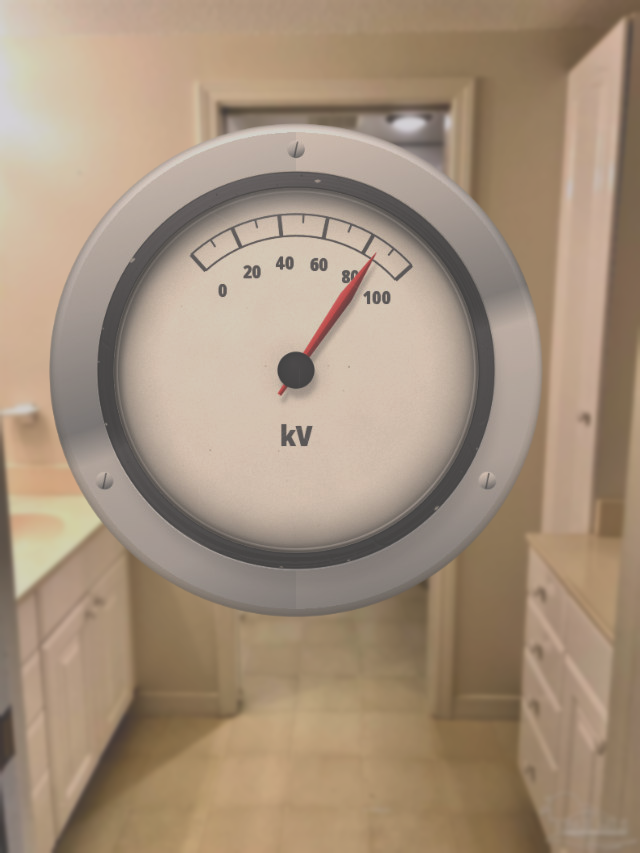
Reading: **85** kV
